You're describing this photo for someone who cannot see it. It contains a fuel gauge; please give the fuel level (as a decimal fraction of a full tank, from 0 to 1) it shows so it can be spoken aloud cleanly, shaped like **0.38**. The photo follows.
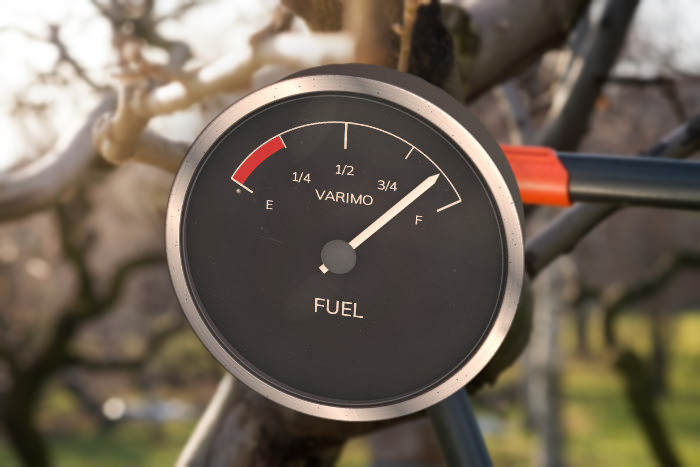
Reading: **0.875**
